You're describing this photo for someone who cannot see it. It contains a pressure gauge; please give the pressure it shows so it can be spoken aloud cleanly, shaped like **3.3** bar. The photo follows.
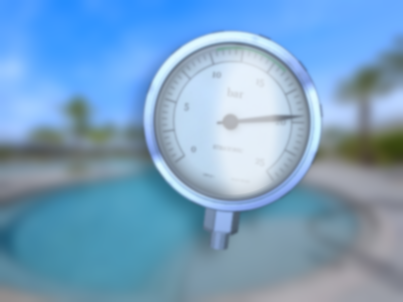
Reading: **19.5** bar
